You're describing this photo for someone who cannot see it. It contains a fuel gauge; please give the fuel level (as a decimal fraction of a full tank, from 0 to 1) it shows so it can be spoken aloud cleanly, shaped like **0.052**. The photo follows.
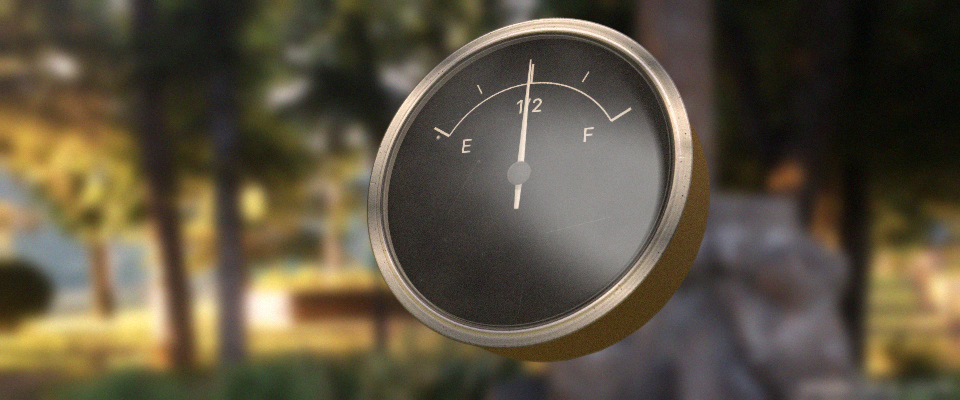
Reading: **0.5**
